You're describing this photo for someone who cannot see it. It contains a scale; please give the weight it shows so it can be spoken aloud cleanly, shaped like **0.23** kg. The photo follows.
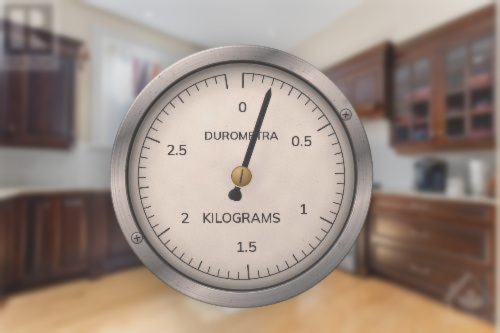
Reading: **0.15** kg
